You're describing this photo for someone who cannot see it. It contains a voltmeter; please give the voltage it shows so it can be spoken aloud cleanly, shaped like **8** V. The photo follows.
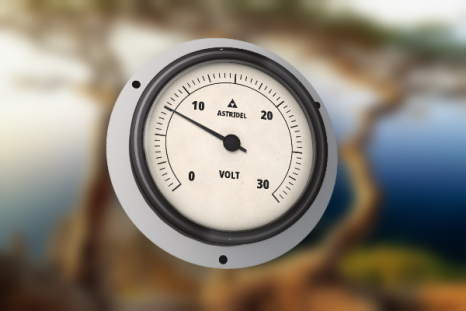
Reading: **7.5** V
